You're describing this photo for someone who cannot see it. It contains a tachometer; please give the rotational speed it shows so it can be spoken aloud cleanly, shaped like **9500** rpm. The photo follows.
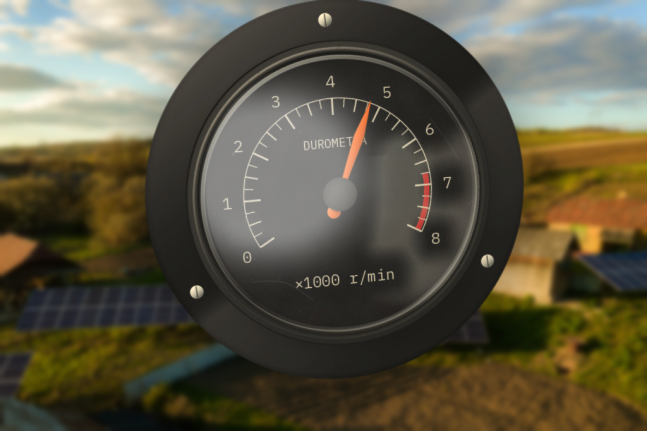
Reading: **4750** rpm
